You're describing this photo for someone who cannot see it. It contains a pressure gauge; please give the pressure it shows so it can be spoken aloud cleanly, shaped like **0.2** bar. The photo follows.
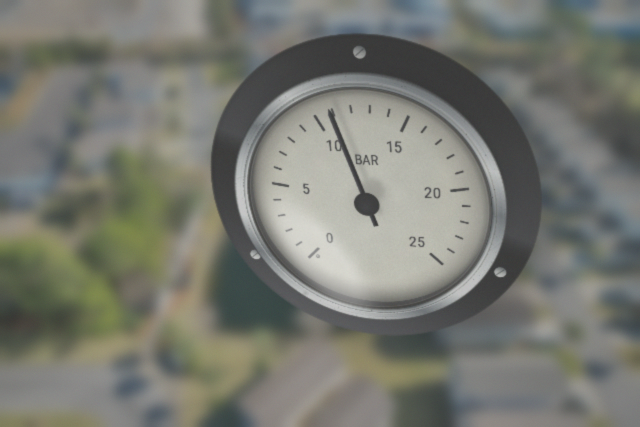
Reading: **11** bar
